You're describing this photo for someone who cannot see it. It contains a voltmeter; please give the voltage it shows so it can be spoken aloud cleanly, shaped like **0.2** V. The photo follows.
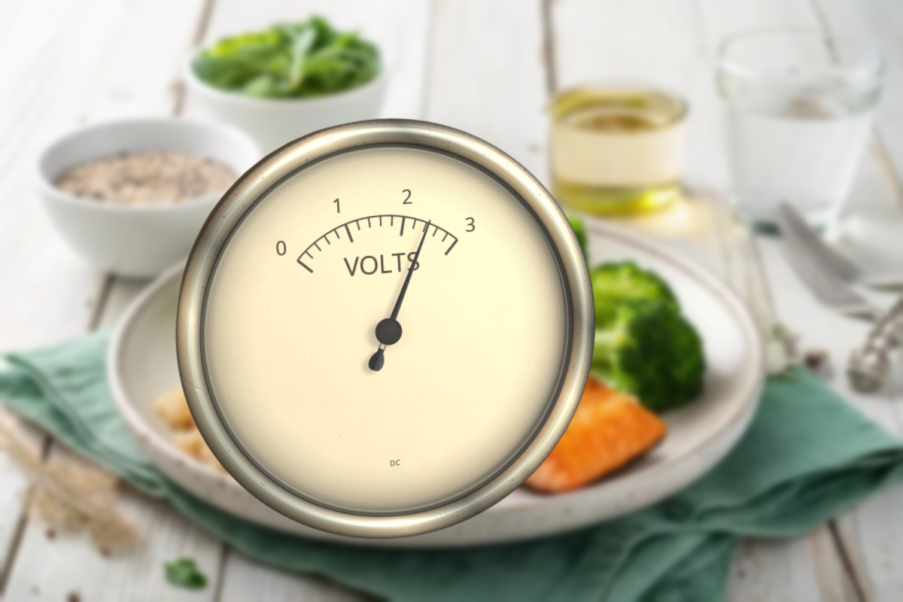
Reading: **2.4** V
